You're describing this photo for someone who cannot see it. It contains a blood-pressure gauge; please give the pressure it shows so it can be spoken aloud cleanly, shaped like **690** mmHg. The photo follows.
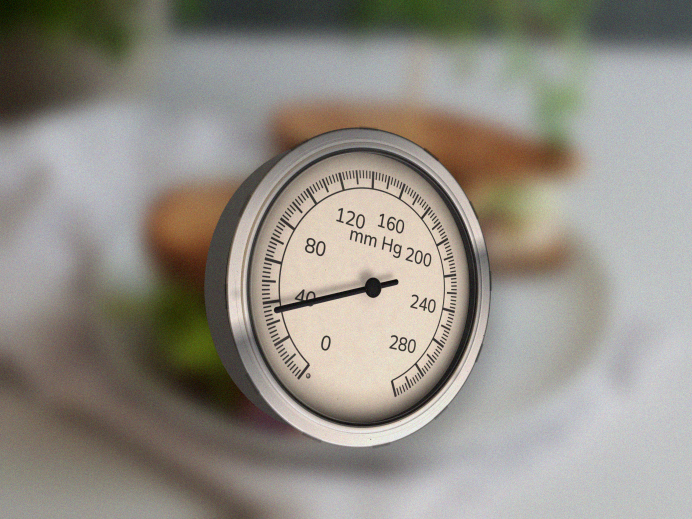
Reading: **36** mmHg
